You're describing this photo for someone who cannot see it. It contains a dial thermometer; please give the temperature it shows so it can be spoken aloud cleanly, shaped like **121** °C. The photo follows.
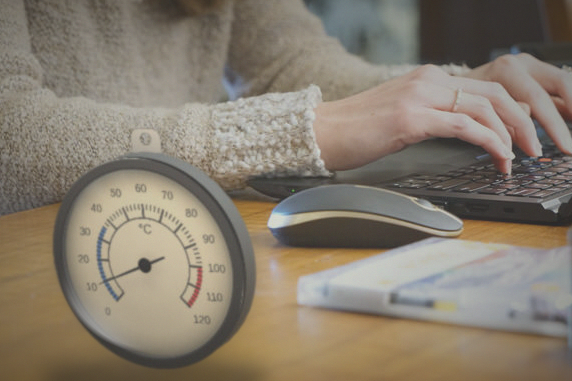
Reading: **10** °C
